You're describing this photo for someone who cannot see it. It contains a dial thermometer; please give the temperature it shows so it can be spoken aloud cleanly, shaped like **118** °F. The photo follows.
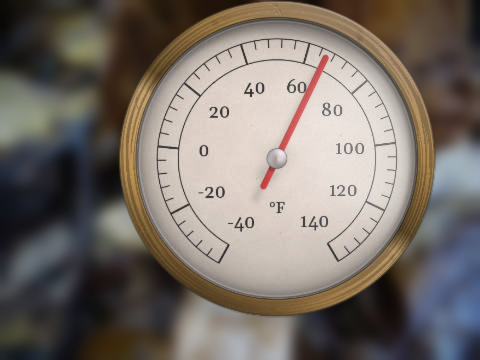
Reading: **66** °F
